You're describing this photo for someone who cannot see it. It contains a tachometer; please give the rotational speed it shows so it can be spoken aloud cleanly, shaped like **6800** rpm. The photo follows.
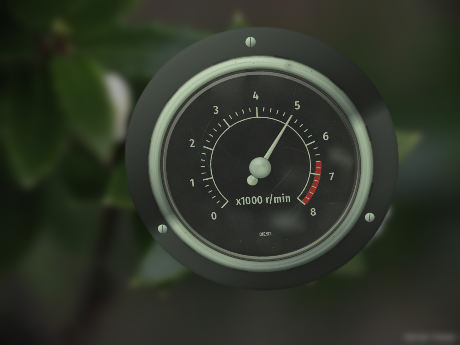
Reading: **5000** rpm
